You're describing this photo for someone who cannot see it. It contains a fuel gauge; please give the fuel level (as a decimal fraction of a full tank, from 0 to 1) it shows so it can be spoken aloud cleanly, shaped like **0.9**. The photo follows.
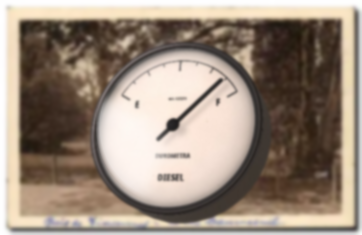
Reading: **0.875**
